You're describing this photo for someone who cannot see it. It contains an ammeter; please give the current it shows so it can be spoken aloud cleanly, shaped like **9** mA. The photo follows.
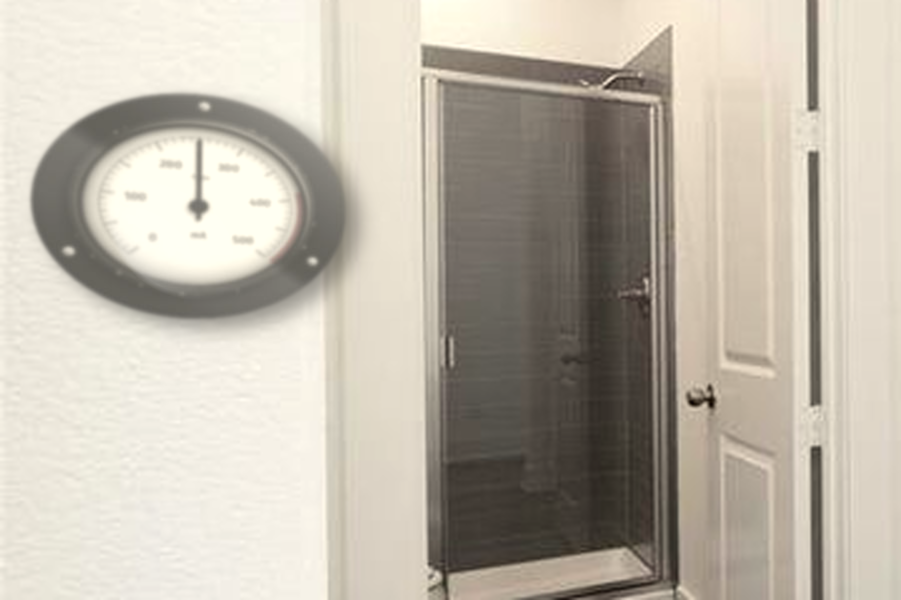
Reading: **250** mA
